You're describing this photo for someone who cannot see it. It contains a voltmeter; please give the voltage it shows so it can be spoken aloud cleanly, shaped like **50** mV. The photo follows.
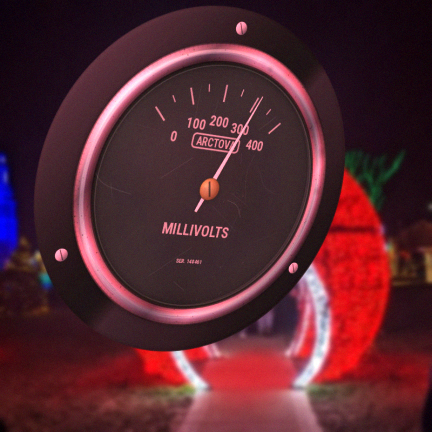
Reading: **300** mV
